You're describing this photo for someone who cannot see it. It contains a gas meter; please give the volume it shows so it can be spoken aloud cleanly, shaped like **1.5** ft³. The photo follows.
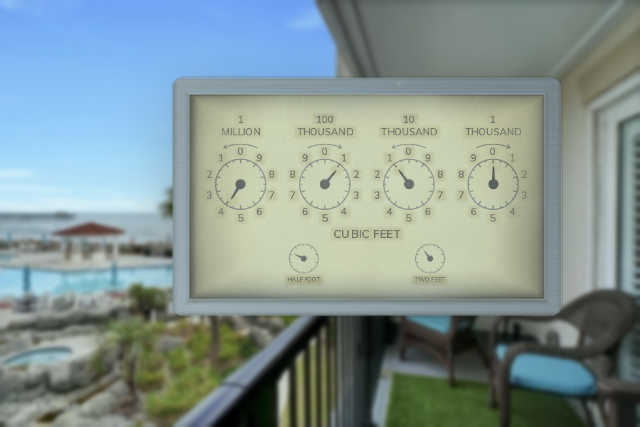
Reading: **411000** ft³
